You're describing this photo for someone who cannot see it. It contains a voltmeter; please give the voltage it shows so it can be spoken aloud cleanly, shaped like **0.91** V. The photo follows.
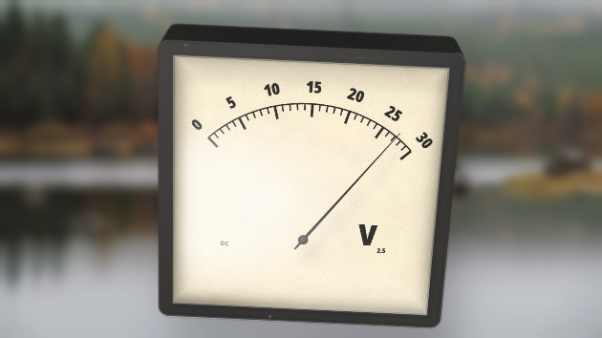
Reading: **27** V
